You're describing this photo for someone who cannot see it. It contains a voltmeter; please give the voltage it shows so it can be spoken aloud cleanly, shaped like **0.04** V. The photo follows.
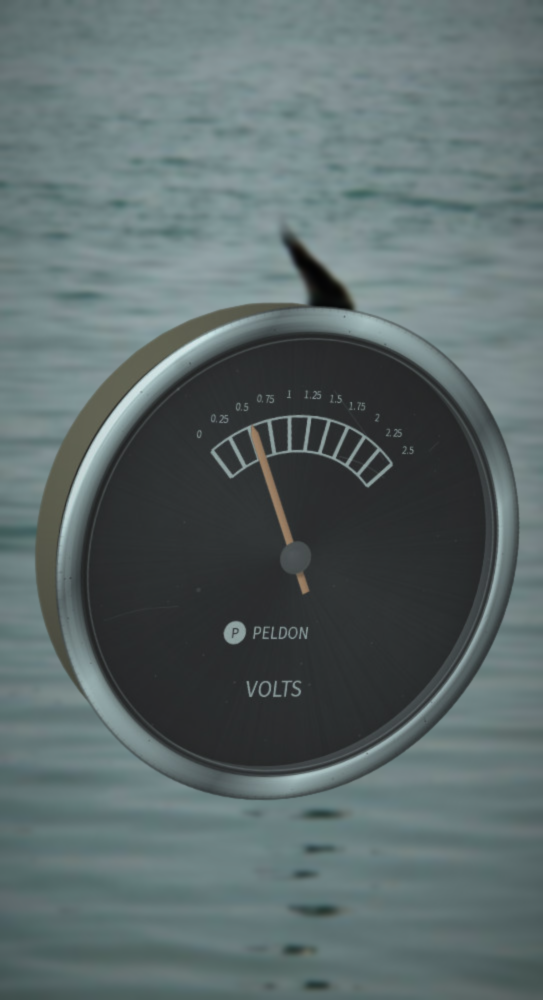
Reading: **0.5** V
